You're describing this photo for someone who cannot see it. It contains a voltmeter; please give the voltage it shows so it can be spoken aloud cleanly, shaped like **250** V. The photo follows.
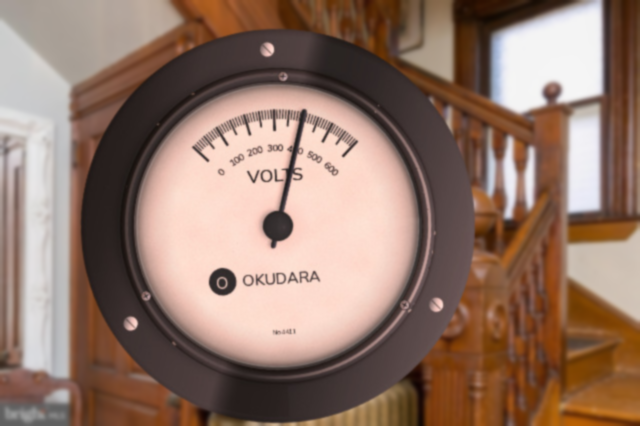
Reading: **400** V
